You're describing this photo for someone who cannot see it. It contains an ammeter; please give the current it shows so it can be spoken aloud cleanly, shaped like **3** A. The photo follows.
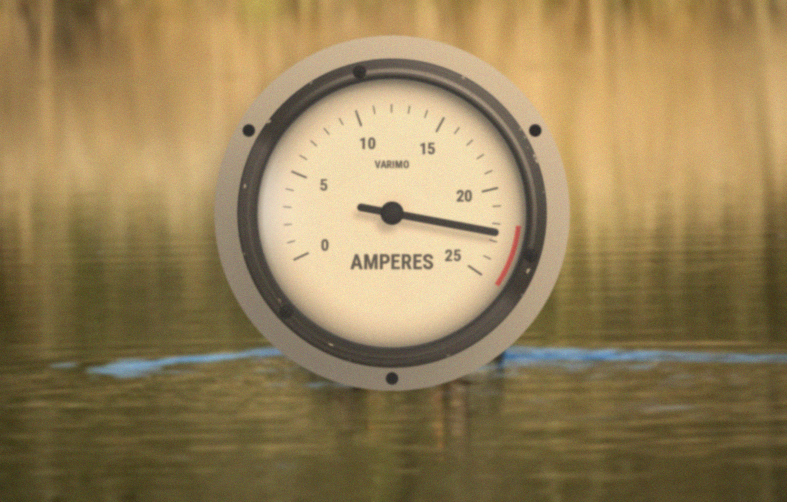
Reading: **22.5** A
